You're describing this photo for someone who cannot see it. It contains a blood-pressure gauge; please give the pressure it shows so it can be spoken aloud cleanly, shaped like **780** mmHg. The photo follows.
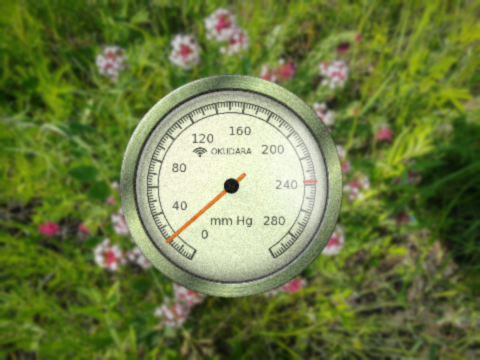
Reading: **20** mmHg
